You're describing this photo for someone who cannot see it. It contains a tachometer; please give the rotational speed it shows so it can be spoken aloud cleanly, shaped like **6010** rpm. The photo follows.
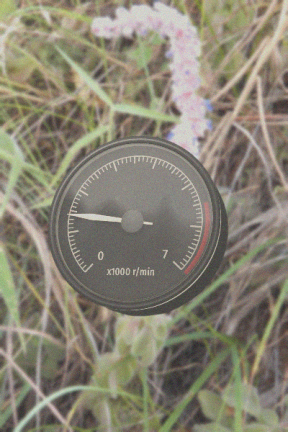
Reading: **1400** rpm
